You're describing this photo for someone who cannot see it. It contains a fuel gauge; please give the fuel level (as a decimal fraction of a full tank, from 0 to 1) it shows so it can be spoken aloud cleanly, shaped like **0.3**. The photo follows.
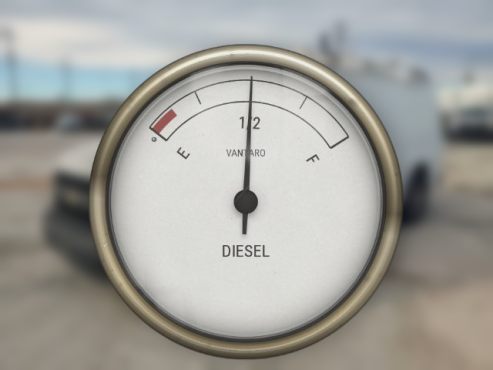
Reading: **0.5**
